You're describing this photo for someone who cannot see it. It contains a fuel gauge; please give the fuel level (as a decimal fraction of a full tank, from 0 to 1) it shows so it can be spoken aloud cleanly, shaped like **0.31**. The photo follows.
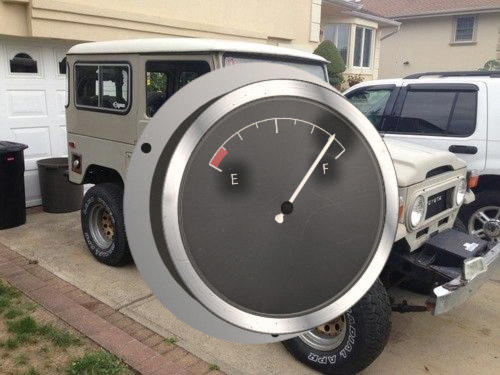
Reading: **0.875**
